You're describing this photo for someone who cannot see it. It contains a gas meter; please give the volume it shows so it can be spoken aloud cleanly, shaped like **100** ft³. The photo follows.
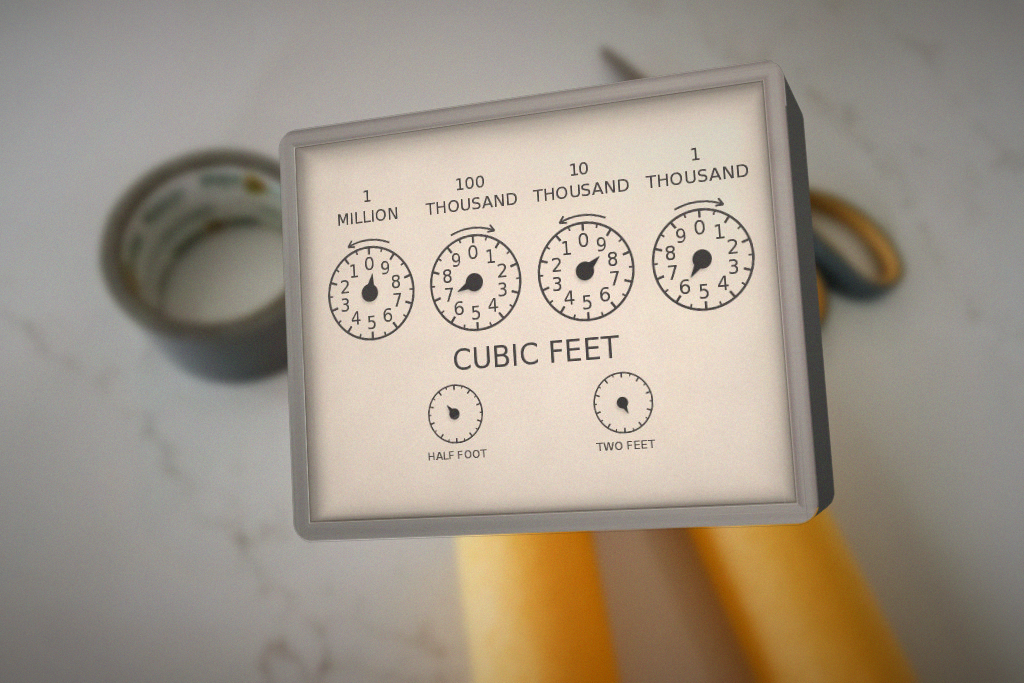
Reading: **968600** ft³
